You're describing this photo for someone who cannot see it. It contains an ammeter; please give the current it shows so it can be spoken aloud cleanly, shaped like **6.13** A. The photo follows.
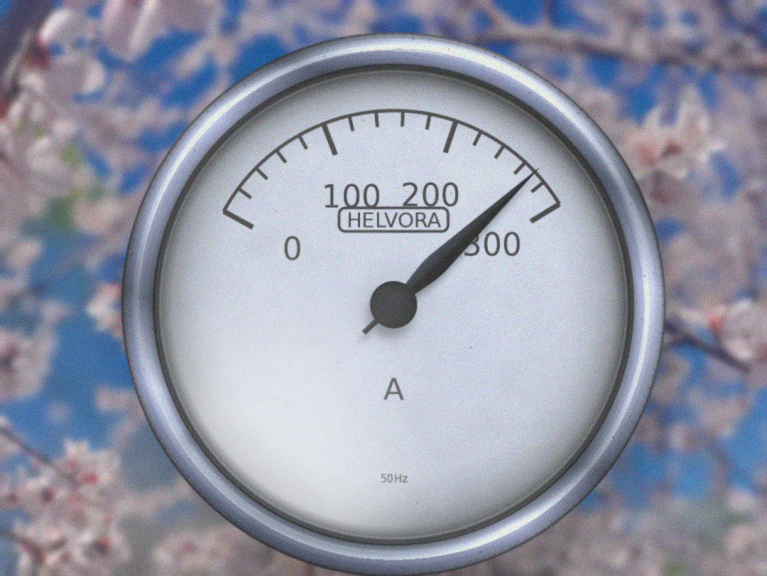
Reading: **270** A
